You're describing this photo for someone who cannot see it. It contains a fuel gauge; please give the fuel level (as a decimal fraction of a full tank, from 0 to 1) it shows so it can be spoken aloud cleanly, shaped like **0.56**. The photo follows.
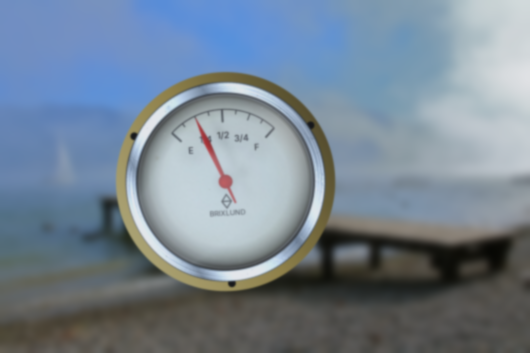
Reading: **0.25**
